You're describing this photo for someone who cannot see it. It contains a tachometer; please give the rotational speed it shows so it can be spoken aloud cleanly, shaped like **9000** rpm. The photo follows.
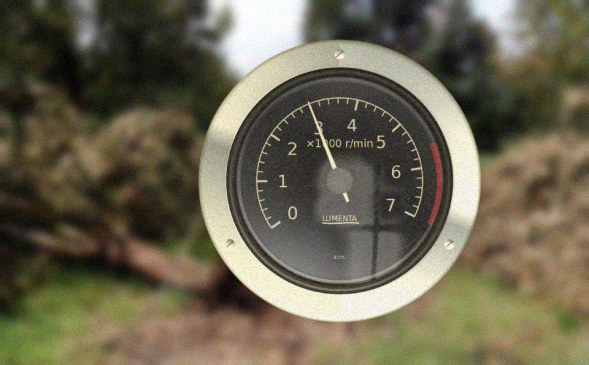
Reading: **3000** rpm
